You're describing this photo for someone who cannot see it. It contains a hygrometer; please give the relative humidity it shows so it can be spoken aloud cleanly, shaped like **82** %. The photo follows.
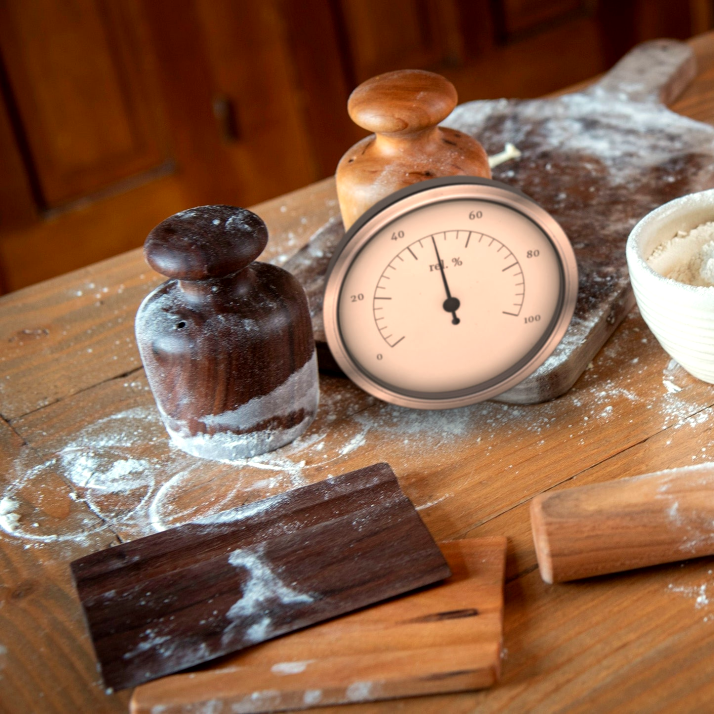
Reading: **48** %
